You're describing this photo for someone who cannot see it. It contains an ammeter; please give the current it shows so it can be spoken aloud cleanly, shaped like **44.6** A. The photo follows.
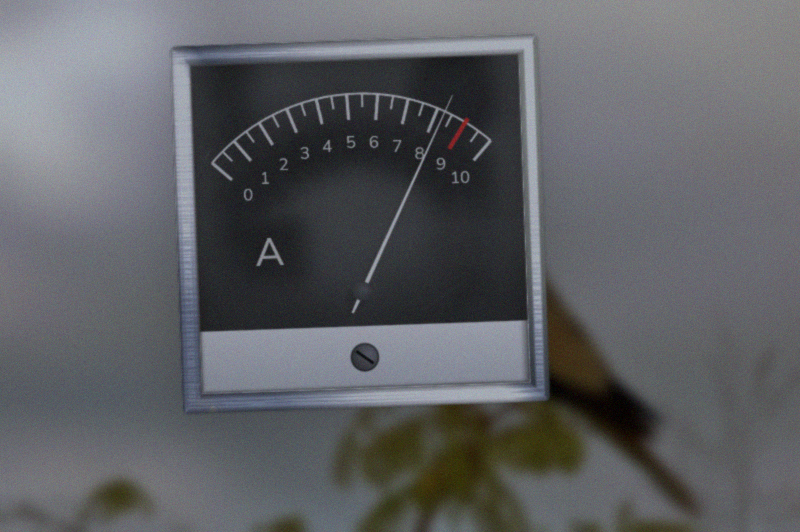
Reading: **8.25** A
